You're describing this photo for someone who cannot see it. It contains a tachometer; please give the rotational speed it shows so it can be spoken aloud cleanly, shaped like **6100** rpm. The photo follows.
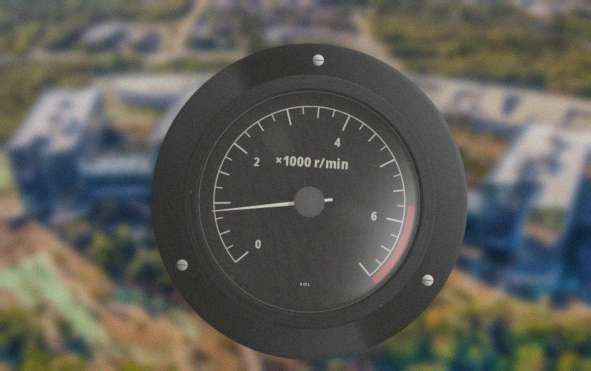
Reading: **875** rpm
